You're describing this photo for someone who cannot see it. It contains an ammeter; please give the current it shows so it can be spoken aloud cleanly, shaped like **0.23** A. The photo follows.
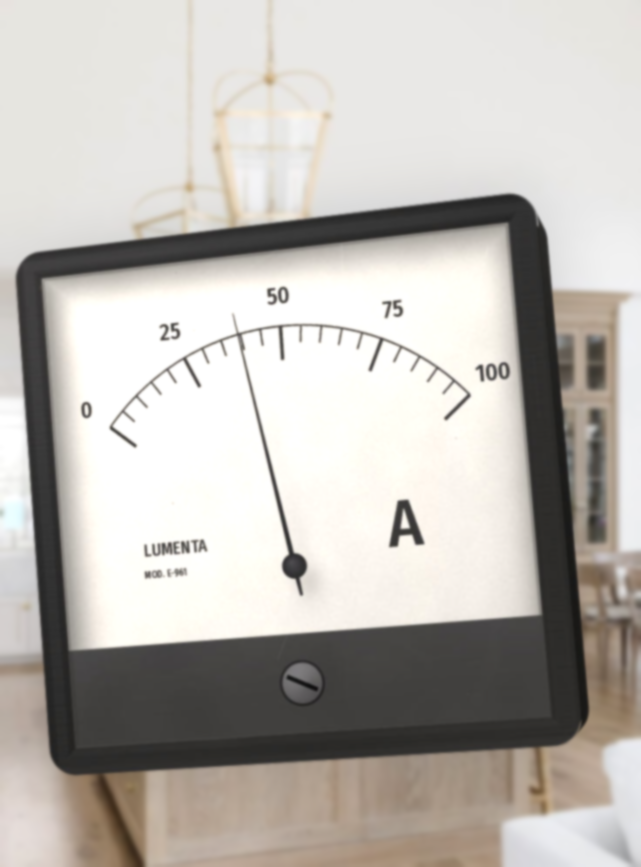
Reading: **40** A
